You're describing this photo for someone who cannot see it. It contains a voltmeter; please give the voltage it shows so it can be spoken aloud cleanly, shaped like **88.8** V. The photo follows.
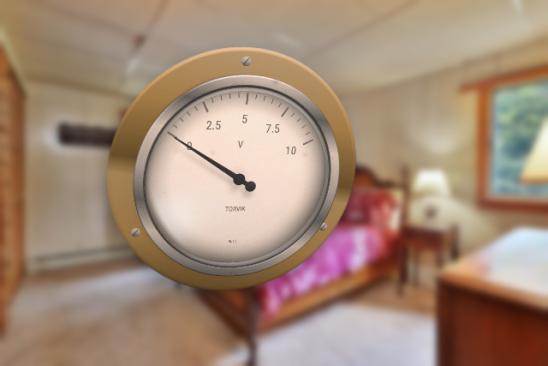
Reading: **0** V
